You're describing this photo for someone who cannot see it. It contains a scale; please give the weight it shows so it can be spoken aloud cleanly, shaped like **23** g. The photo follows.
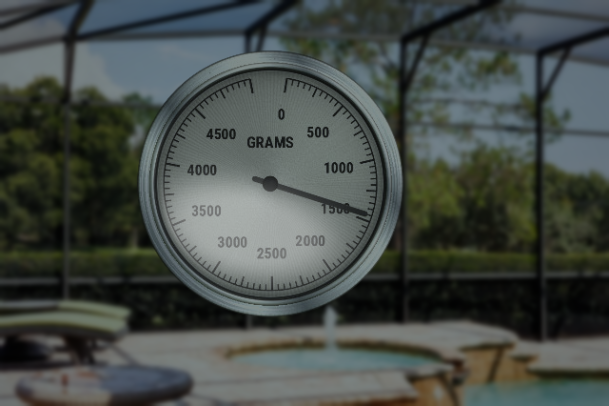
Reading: **1450** g
